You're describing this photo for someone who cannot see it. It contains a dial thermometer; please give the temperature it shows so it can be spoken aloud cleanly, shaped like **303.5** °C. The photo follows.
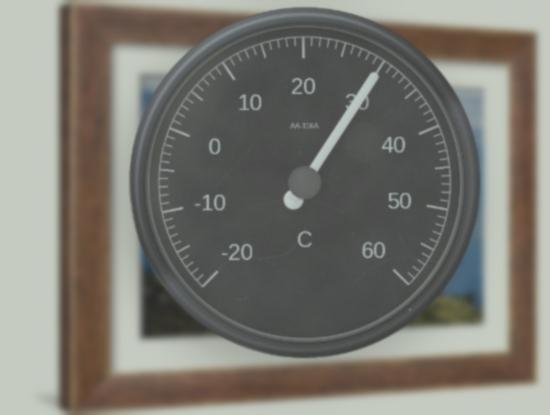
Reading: **30** °C
